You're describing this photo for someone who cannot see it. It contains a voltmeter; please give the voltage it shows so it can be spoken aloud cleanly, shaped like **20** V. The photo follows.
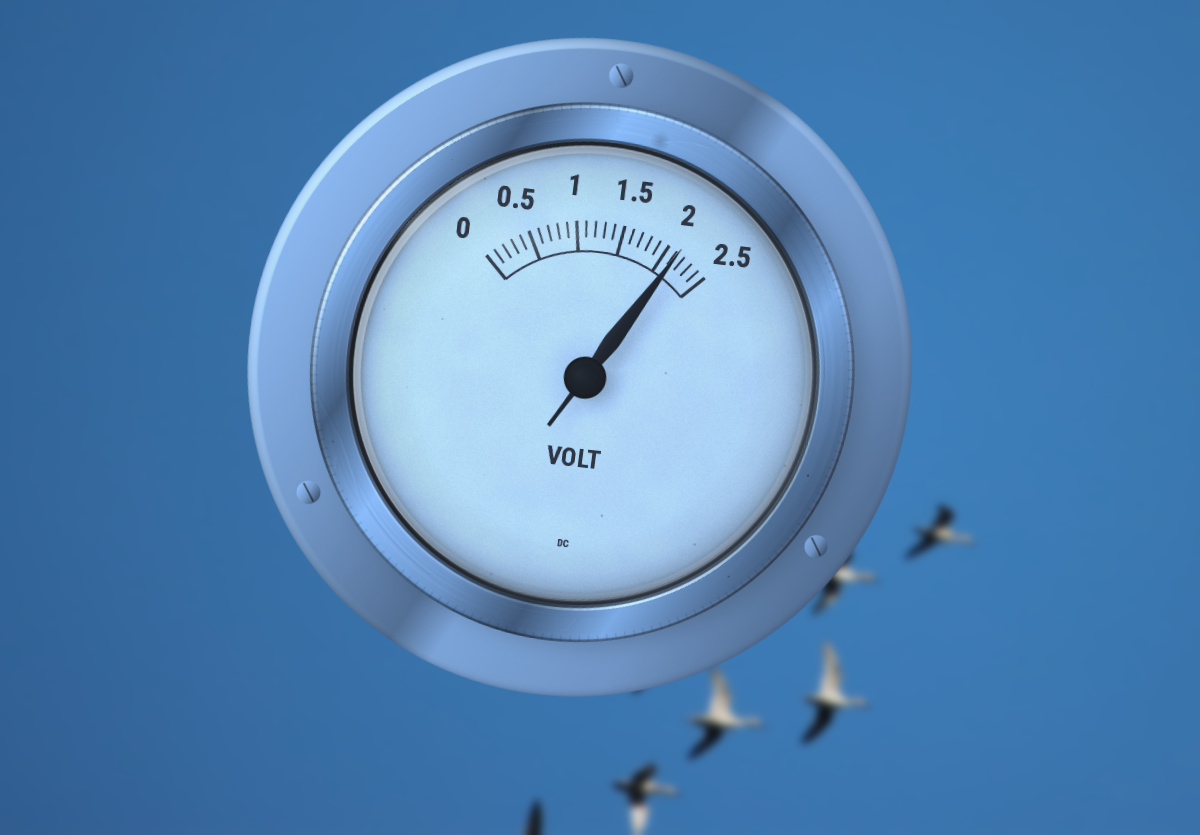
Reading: **2.1** V
